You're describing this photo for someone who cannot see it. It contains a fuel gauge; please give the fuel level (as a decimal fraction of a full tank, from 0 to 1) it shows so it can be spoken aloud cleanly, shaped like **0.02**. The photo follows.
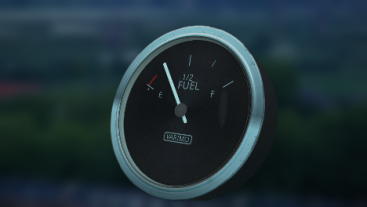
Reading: **0.25**
